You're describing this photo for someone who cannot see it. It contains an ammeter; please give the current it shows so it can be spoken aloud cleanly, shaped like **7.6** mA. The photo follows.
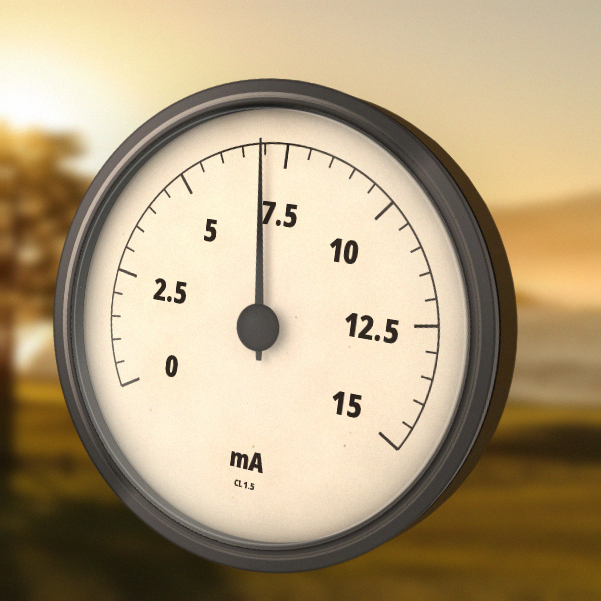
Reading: **7** mA
